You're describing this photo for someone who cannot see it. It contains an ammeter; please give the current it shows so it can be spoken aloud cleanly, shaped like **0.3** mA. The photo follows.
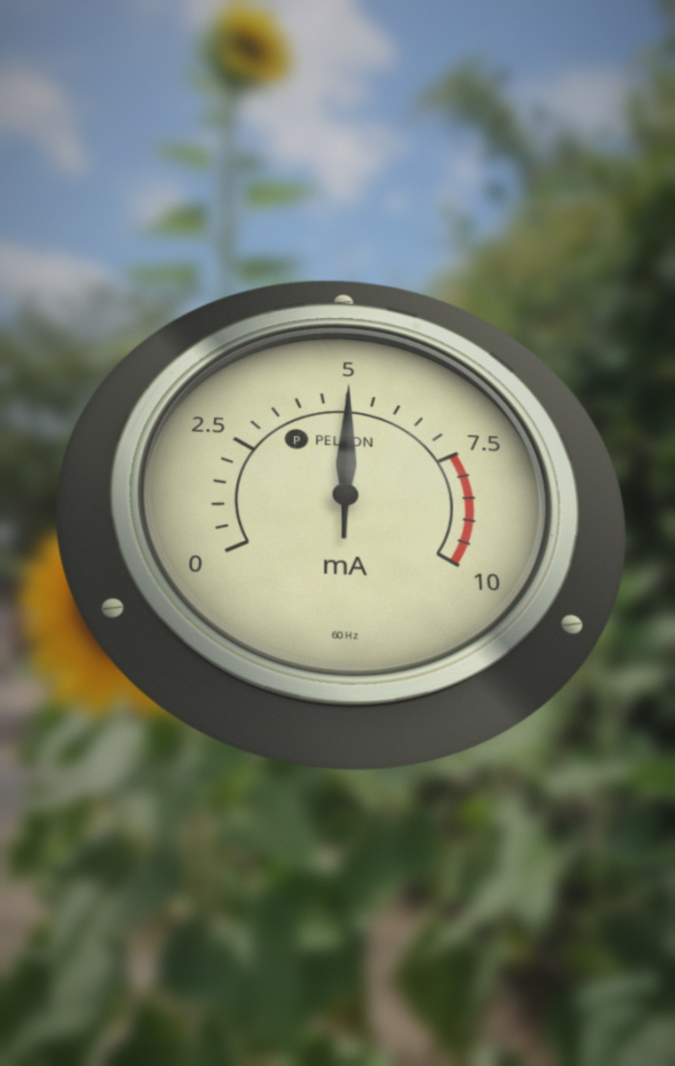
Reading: **5** mA
